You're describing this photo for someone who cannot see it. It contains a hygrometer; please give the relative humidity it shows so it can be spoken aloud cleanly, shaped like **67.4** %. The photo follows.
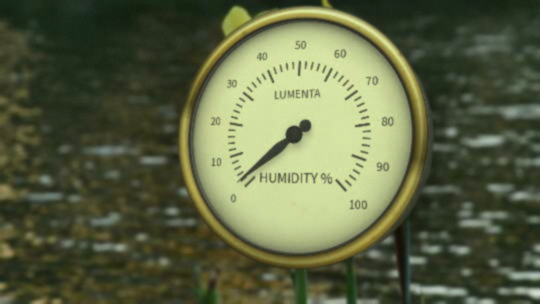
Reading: **2** %
